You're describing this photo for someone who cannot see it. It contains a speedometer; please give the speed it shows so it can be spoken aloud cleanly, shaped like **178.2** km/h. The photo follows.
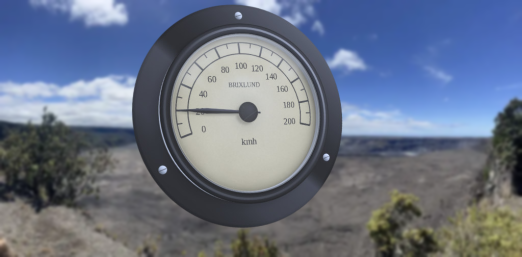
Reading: **20** km/h
